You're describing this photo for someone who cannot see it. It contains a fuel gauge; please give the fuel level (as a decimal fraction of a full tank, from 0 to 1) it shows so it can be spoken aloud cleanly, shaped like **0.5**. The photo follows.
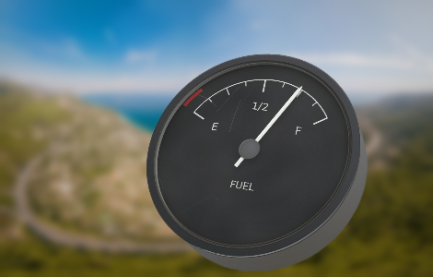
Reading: **0.75**
